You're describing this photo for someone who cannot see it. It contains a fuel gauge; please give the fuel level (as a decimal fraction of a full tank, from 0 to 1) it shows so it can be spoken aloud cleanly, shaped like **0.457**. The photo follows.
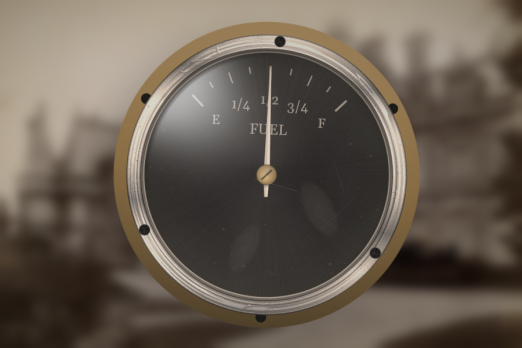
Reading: **0.5**
